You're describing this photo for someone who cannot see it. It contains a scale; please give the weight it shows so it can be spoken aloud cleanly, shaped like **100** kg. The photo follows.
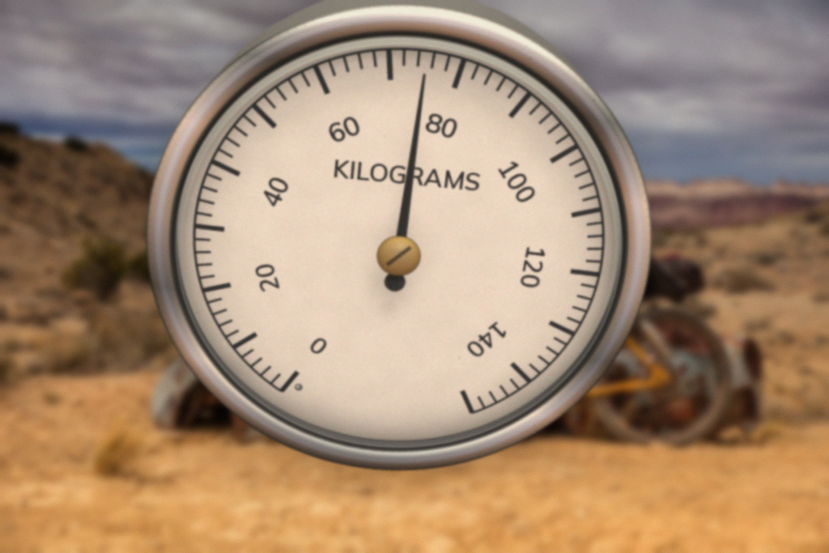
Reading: **75** kg
